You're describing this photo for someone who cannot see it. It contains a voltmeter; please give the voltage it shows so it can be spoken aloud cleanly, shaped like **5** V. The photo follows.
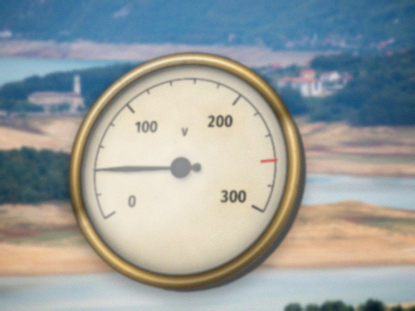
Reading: **40** V
